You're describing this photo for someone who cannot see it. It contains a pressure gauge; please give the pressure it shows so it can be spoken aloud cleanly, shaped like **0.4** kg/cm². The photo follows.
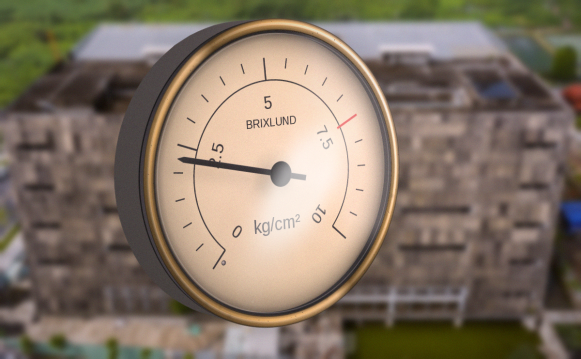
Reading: **2.25** kg/cm²
